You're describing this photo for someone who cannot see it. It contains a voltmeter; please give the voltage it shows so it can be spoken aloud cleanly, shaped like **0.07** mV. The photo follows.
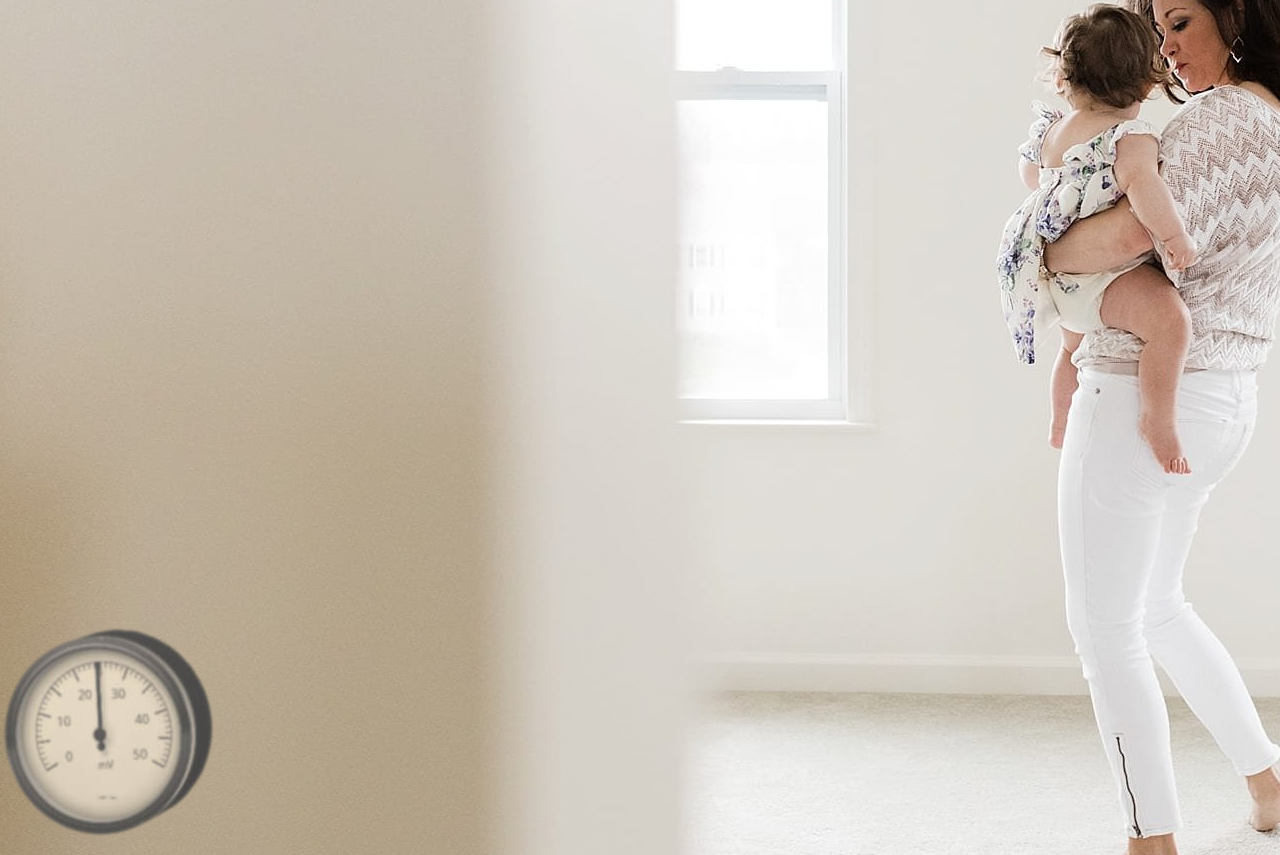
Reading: **25** mV
